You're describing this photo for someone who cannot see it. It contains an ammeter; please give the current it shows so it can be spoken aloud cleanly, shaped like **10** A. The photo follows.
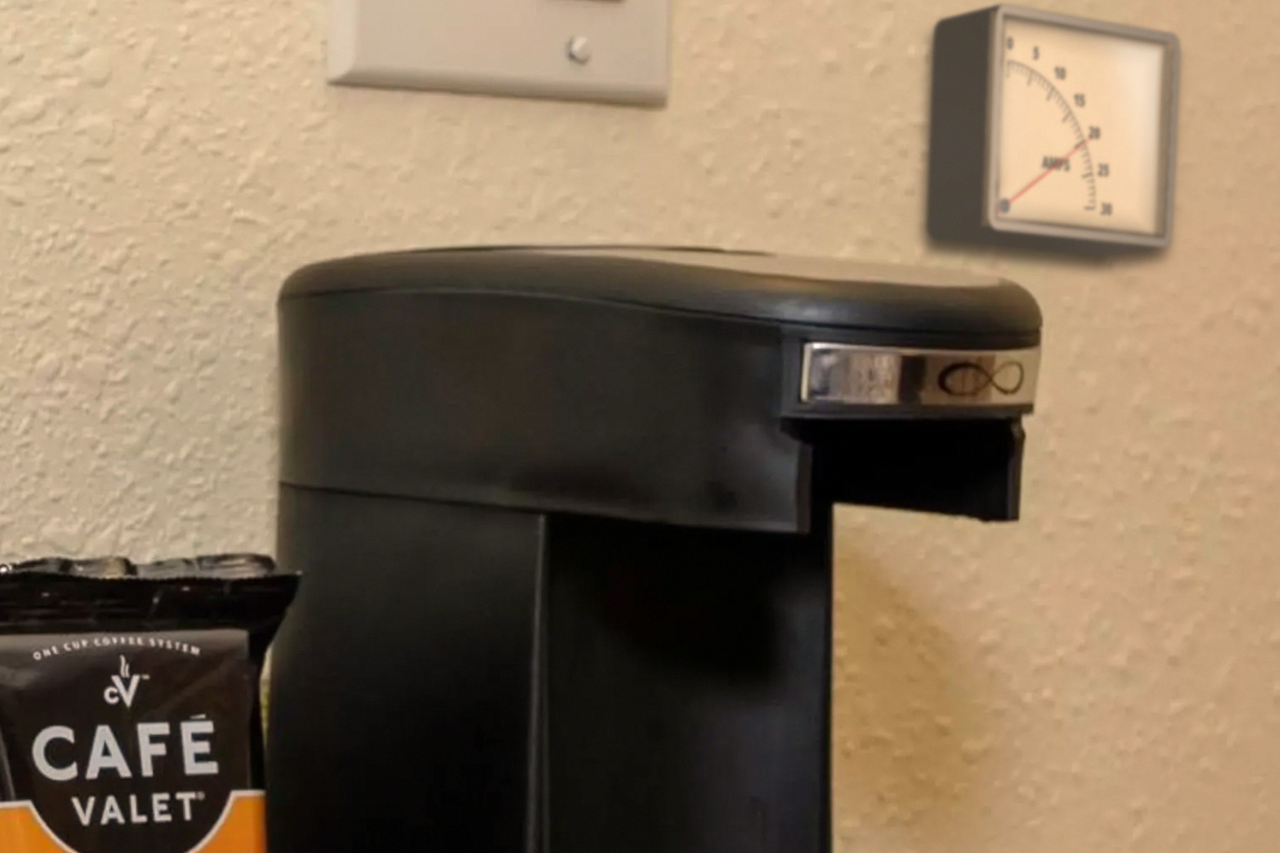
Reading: **20** A
